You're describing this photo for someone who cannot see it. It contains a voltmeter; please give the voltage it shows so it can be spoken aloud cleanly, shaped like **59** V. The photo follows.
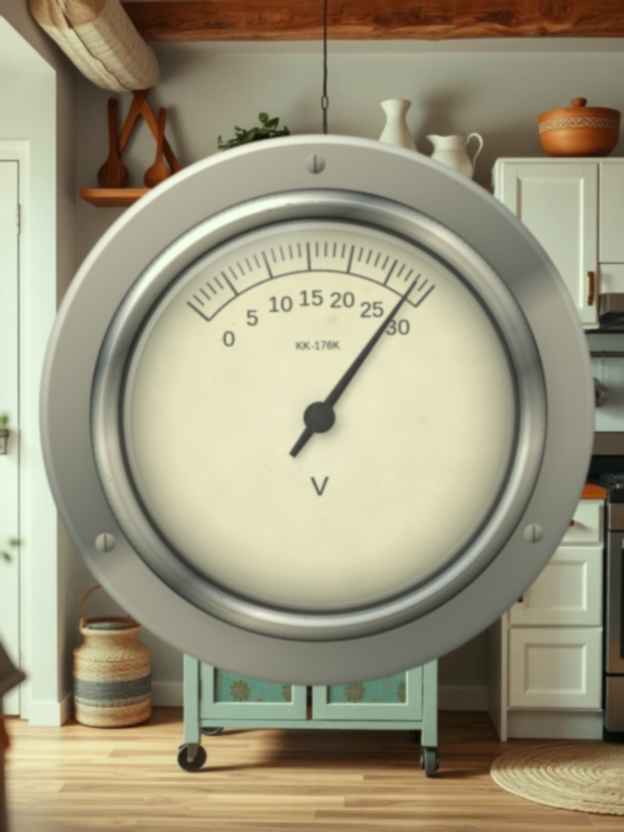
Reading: **28** V
